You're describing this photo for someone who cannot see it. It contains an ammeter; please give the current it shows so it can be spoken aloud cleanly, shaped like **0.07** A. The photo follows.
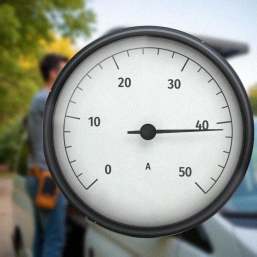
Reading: **41** A
